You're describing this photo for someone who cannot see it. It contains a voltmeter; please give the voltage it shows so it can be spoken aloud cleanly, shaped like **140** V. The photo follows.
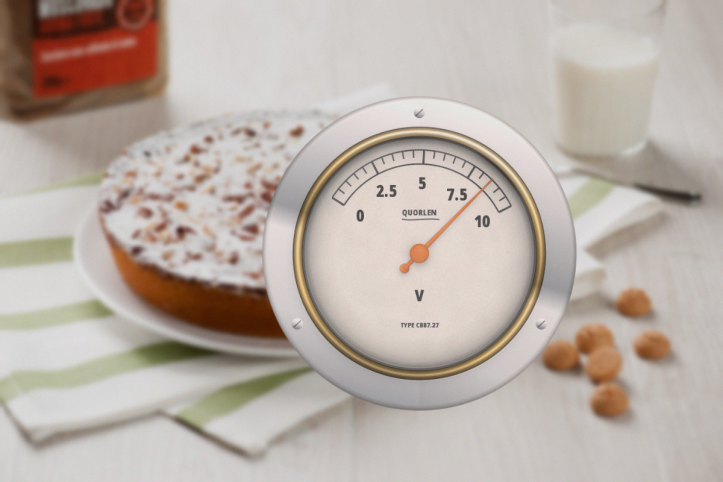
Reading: **8.5** V
